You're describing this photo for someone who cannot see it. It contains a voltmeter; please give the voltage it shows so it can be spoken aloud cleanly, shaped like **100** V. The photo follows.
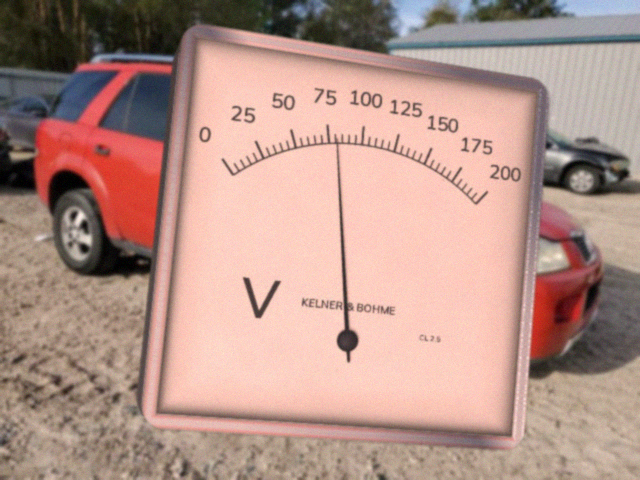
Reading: **80** V
